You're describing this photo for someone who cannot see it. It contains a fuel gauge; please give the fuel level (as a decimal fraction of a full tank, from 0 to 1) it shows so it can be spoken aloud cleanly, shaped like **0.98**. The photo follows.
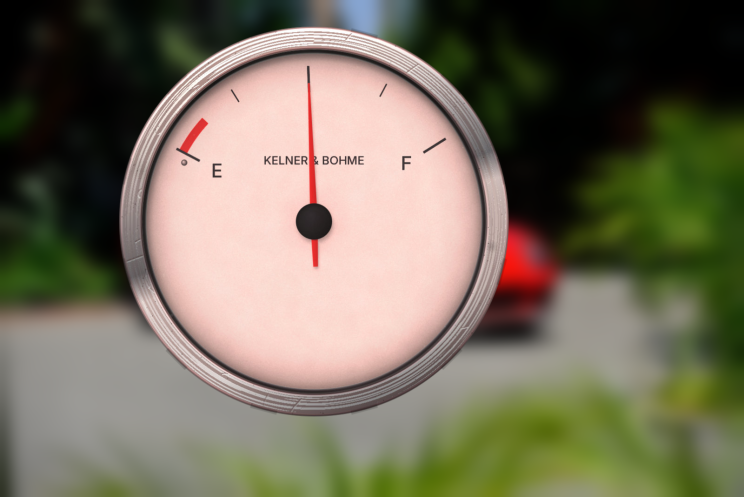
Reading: **0.5**
